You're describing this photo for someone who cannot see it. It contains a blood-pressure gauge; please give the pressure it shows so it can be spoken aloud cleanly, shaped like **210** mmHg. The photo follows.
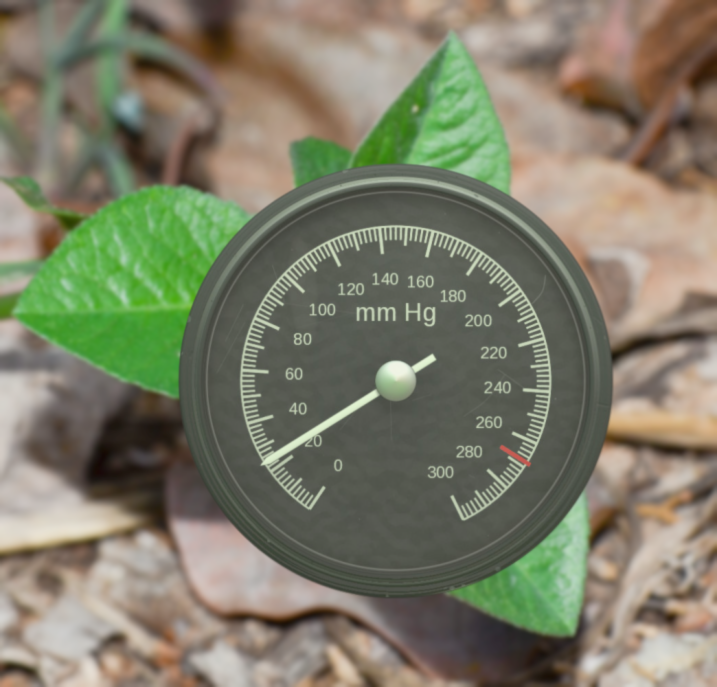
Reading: **24** mmHg
